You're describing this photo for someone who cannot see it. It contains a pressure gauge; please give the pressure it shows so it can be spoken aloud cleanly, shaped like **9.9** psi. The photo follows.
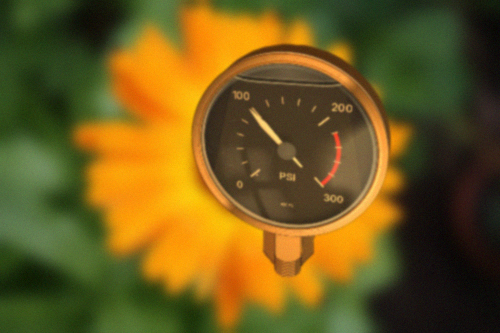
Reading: **100** psi
